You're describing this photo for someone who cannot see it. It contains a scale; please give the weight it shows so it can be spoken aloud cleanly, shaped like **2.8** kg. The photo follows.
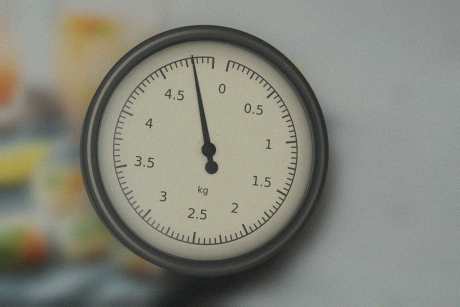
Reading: **4.8** kg
